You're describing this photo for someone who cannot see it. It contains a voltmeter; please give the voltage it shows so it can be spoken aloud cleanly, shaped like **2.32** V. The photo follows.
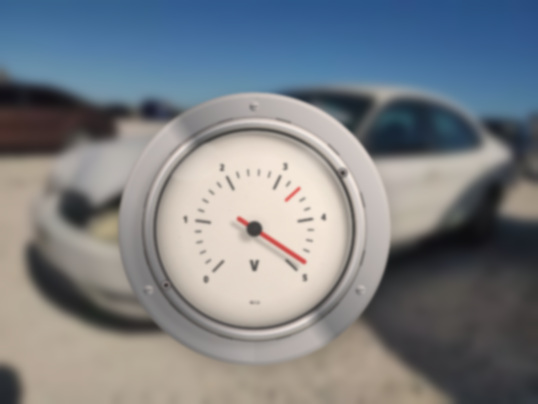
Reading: **4.8** V
